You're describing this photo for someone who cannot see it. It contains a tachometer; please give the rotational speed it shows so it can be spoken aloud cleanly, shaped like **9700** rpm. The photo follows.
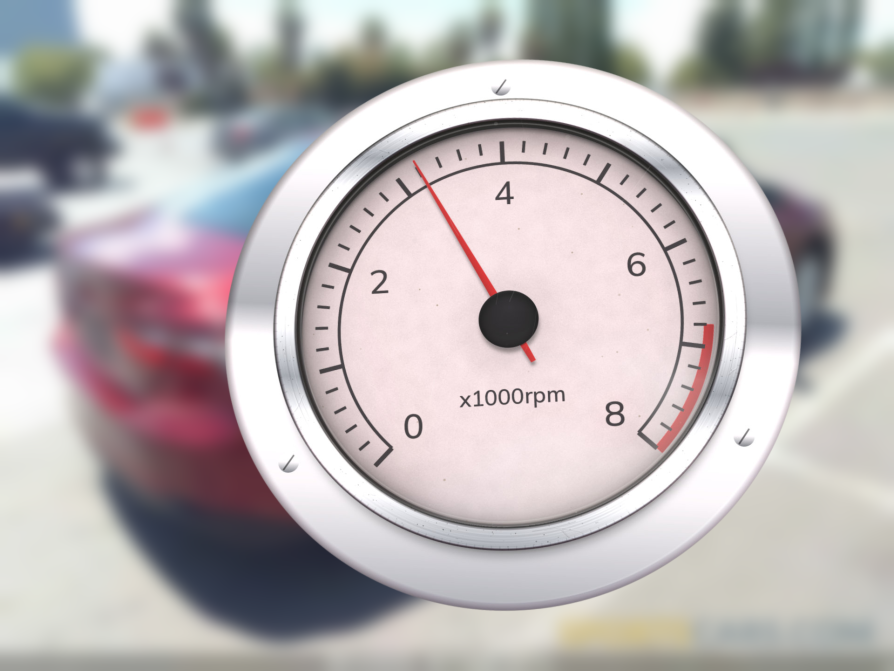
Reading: **3200** rpm
